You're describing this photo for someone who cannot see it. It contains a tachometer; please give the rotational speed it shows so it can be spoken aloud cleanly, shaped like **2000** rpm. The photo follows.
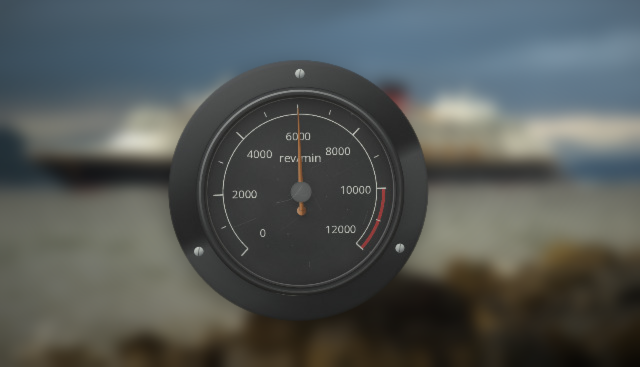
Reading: **6000** rpm
